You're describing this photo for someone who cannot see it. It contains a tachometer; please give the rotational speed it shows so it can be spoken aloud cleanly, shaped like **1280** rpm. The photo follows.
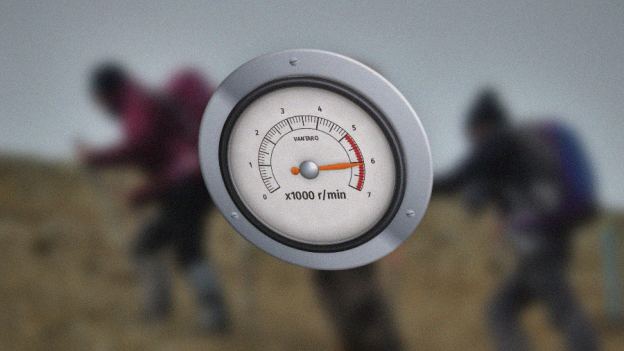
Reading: **6000** rpm
